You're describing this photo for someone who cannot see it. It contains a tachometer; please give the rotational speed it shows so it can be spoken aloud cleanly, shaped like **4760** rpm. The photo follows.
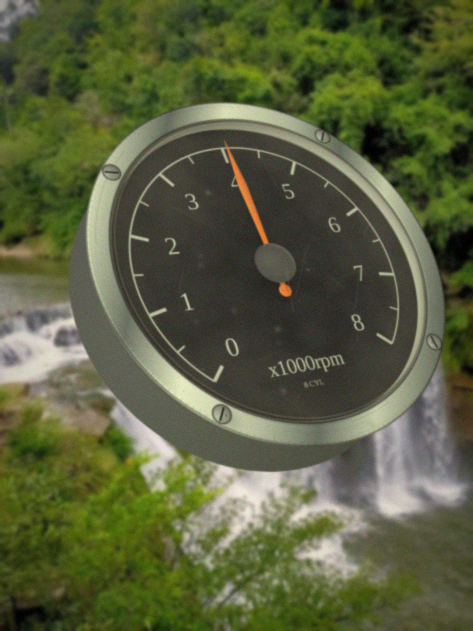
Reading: **4000** rpm
